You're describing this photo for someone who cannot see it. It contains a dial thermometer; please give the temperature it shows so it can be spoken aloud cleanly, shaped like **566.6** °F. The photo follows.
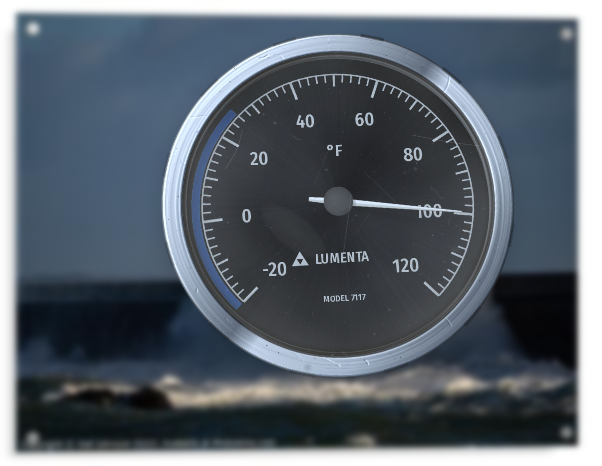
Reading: **100** °F
